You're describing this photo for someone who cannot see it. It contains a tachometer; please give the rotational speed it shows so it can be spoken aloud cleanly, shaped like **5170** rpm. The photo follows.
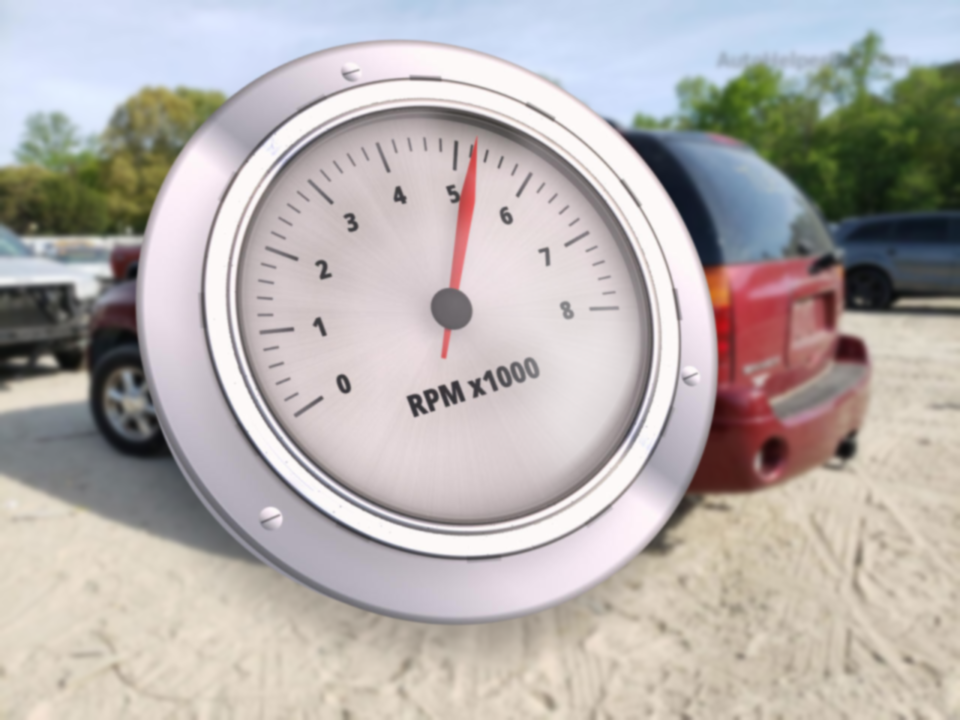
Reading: **5200** rpm
